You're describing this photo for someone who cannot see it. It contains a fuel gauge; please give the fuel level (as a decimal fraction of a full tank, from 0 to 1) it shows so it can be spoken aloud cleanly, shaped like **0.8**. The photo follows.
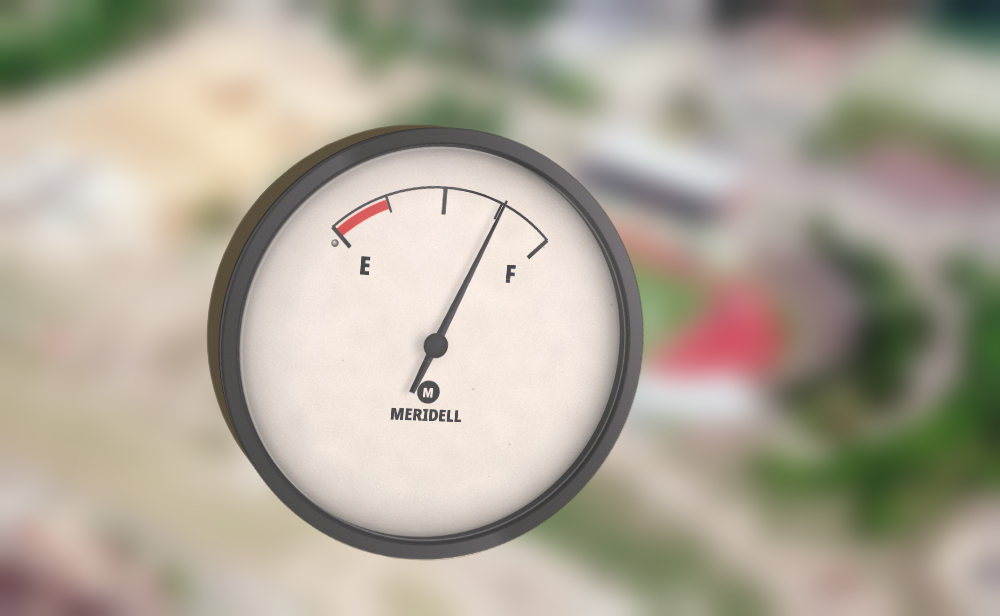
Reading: **0.75**
